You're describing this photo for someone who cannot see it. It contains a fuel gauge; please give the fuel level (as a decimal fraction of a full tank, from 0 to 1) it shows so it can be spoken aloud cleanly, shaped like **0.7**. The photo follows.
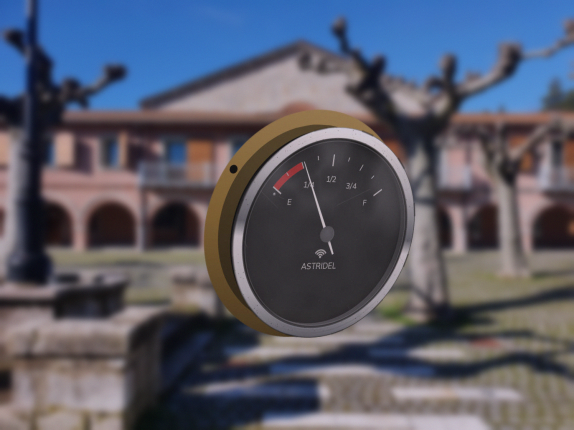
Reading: **0.25**
